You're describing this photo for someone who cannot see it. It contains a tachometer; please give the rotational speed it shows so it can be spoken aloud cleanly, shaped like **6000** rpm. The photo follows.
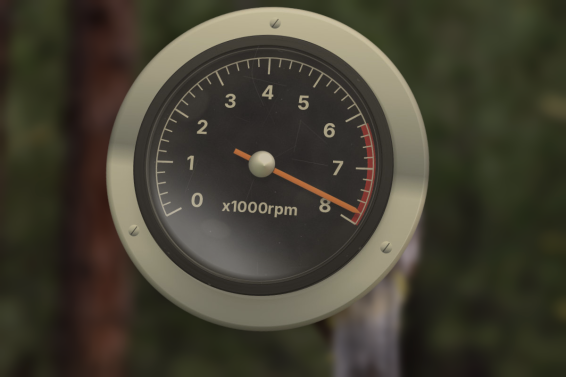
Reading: **7800** rpm
